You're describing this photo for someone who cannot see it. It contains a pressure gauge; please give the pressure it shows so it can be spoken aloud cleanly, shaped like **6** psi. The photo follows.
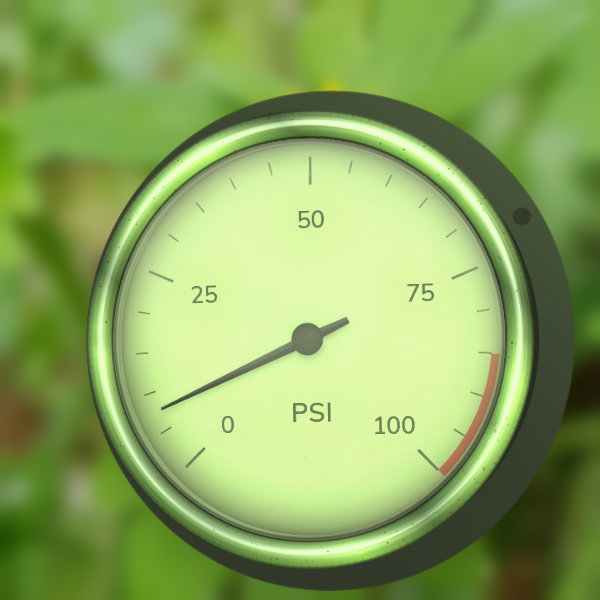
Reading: **7.5** psi
